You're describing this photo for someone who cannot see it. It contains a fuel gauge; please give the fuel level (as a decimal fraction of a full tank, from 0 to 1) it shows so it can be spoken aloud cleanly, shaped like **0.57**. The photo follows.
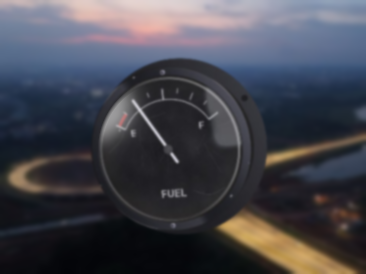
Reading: **0.25**
